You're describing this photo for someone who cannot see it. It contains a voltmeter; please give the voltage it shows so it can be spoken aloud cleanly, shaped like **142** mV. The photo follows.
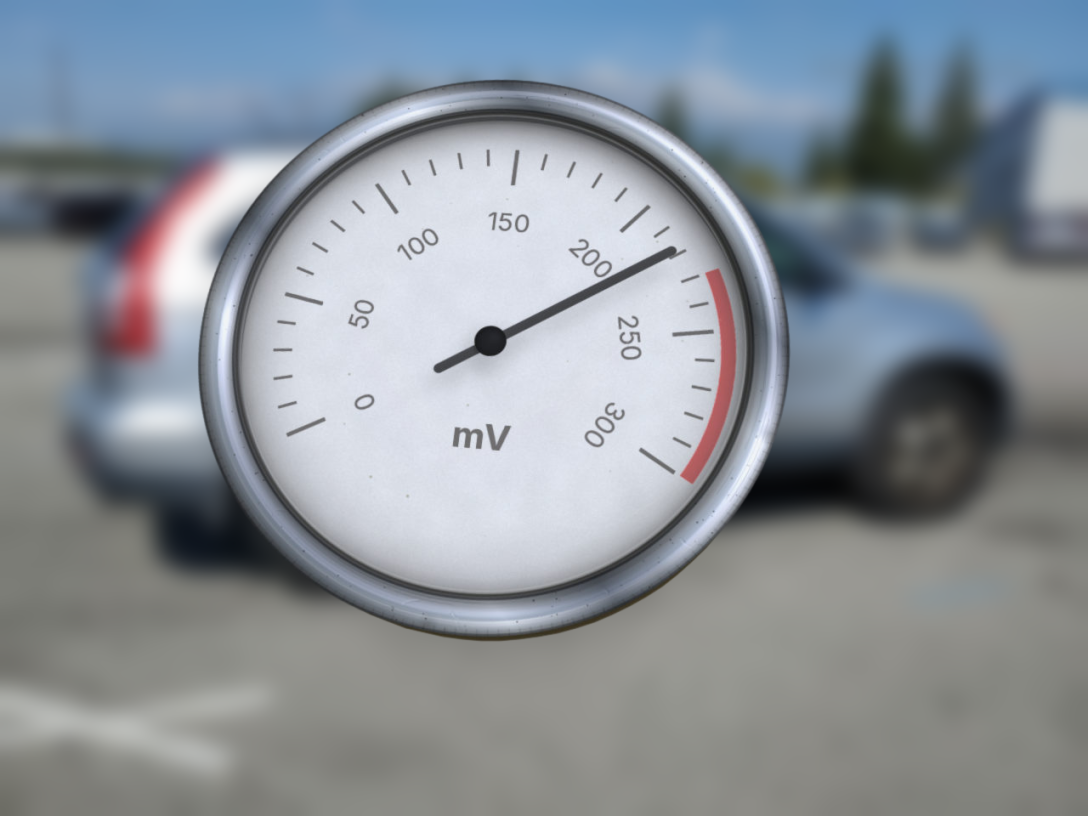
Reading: **220** mV
